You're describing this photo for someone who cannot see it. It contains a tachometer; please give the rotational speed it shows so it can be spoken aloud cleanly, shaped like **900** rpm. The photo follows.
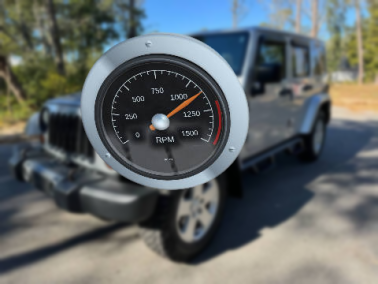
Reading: **1100** rpm
